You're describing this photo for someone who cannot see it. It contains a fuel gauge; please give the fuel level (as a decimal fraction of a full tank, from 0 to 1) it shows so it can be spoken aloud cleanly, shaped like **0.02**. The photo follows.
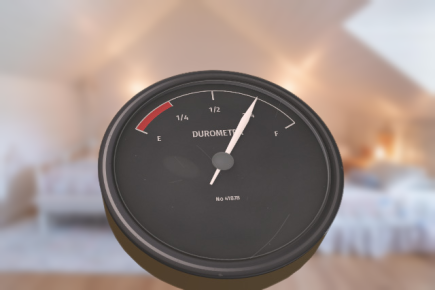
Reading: **0.75**
